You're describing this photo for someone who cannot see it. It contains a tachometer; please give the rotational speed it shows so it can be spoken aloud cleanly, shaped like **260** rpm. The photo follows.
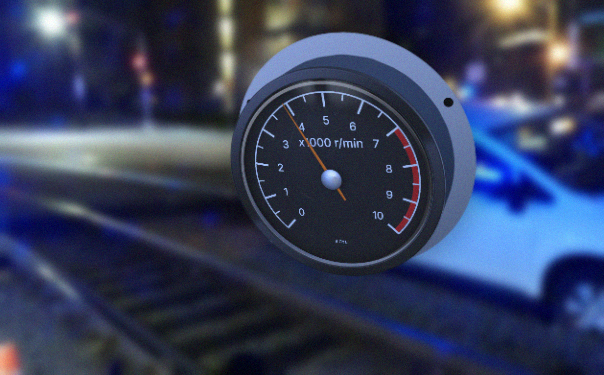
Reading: **4000** rpm
